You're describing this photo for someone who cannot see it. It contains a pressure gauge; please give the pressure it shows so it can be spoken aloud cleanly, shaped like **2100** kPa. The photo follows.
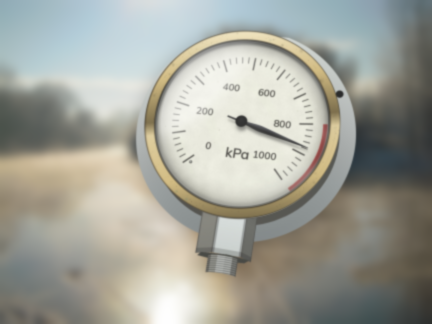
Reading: **880** kPa
